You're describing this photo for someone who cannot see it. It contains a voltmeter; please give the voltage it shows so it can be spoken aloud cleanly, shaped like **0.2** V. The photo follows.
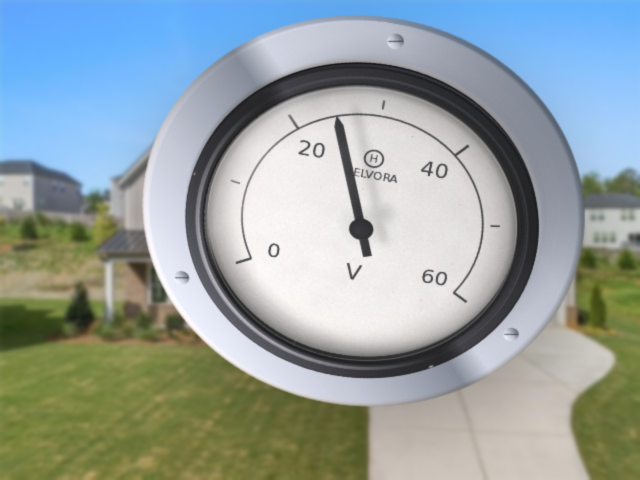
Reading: **25** V
